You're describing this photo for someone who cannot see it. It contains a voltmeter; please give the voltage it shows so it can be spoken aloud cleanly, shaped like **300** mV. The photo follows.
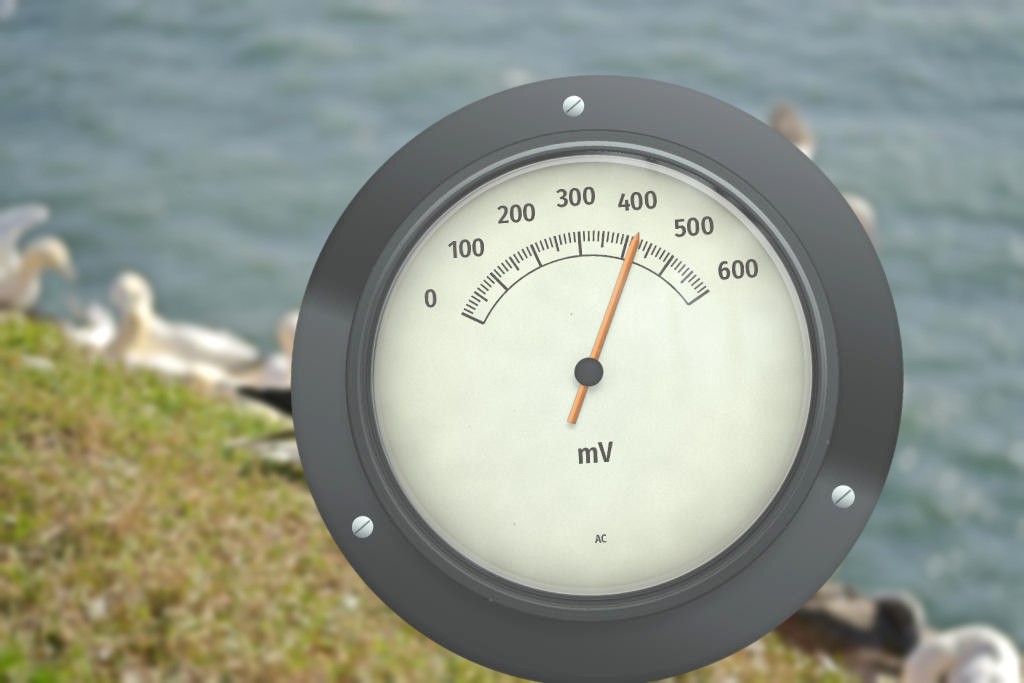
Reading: **420** mV
